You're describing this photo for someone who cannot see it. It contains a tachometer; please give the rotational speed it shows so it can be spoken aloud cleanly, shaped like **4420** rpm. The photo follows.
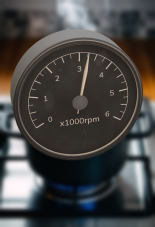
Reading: **3250** rpm
